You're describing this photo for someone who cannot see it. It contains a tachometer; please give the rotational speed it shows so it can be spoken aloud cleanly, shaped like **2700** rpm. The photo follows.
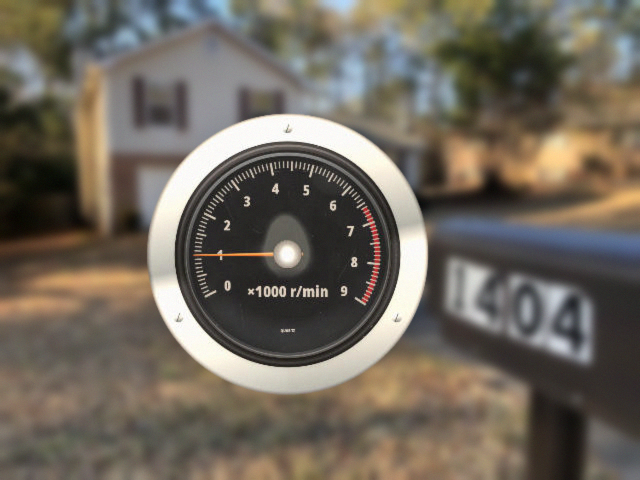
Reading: **1000** rpm
